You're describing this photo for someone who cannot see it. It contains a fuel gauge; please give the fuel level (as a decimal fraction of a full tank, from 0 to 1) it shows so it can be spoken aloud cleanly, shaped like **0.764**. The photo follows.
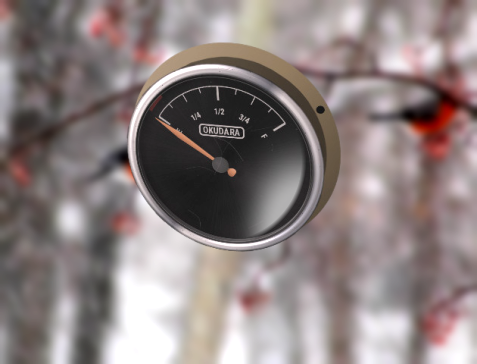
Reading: **0**
